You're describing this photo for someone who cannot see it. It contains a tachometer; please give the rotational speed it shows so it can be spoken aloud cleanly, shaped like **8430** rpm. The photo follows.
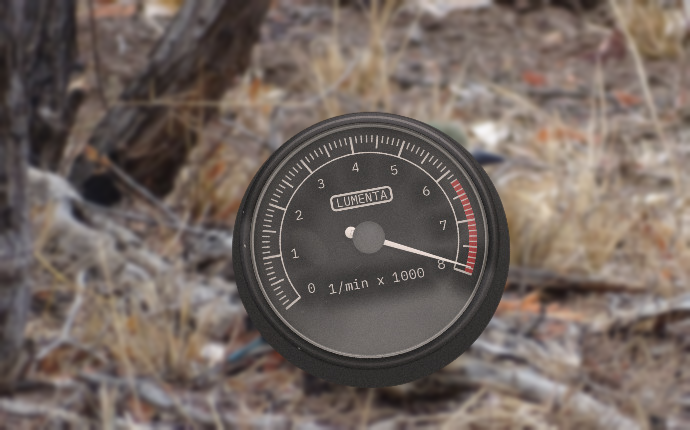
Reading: **7900** rpm
